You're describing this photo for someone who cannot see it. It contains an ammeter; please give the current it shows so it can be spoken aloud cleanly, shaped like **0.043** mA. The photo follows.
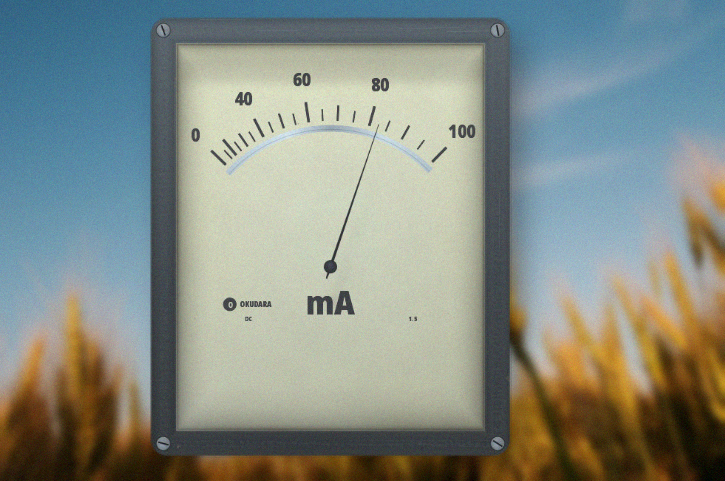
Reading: **82.5** mA
